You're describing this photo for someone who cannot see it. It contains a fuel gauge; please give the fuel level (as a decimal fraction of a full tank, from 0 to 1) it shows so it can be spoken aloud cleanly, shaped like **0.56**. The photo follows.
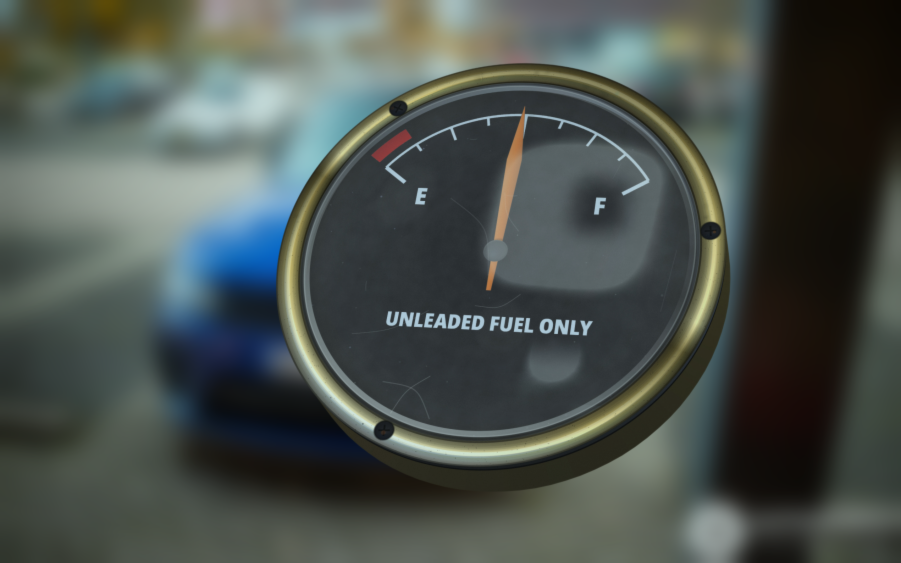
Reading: **0.5**
